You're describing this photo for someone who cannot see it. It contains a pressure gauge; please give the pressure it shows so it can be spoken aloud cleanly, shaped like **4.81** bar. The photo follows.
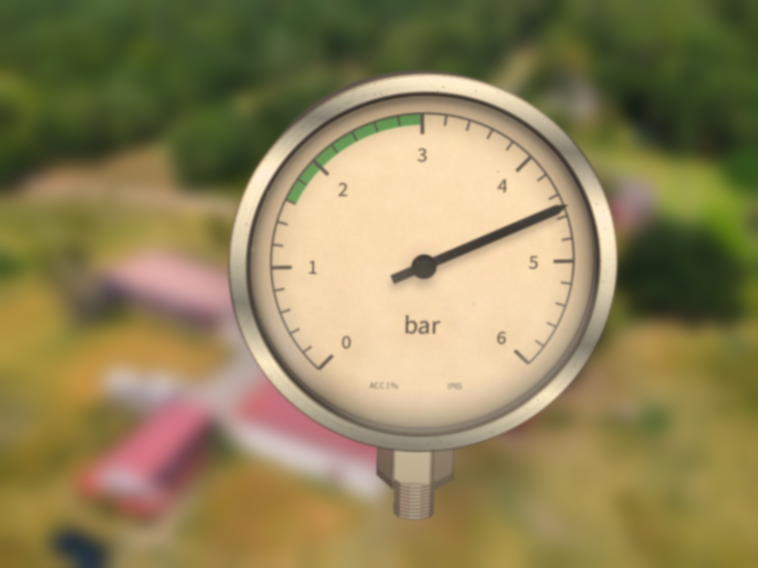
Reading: **4.5** bar
